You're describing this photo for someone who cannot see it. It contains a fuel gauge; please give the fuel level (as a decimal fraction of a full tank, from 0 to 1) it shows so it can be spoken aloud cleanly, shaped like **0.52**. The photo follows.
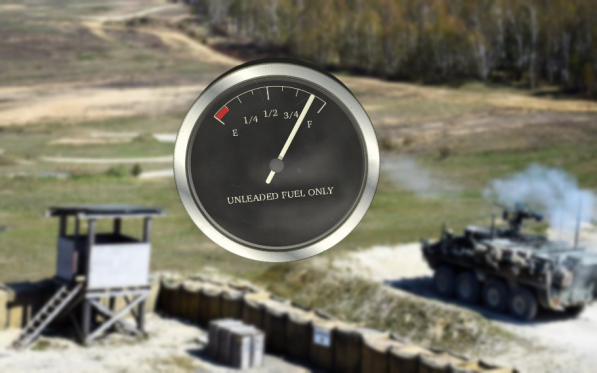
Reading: **0.875**
